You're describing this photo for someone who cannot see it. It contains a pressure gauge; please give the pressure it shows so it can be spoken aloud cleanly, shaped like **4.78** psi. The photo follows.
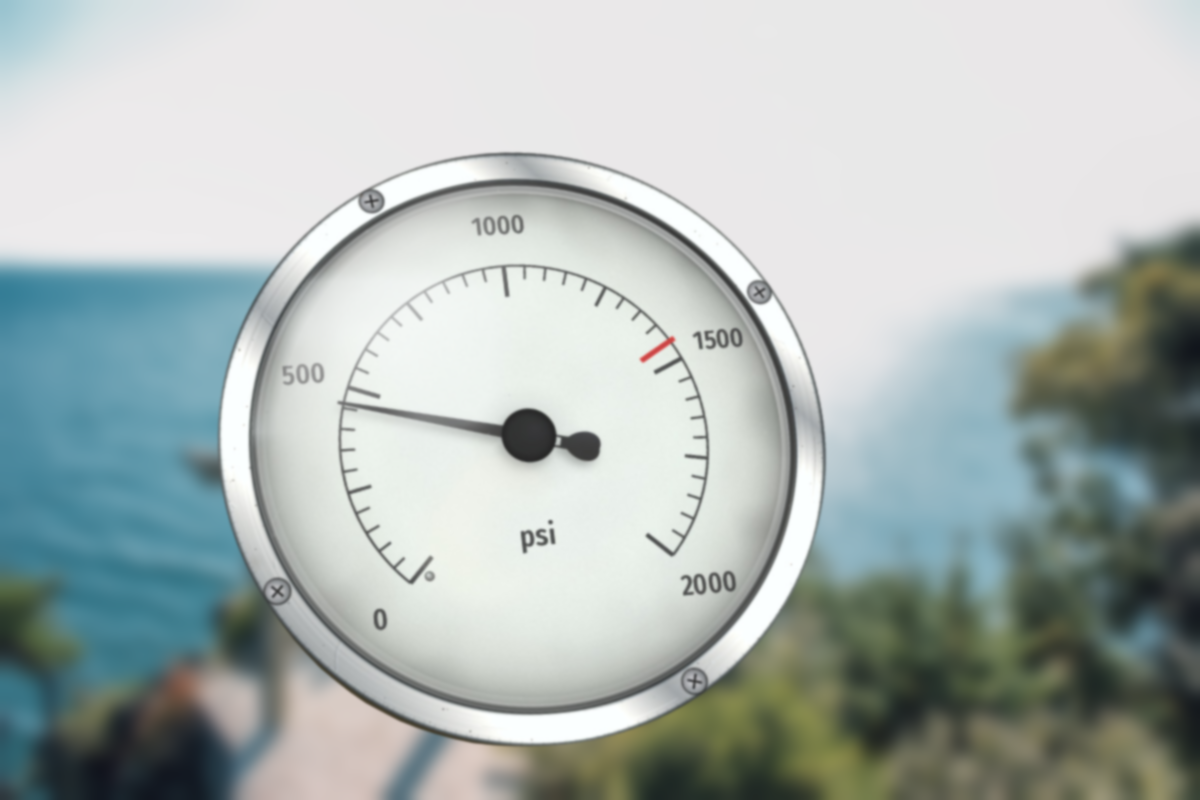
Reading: **450** psi
